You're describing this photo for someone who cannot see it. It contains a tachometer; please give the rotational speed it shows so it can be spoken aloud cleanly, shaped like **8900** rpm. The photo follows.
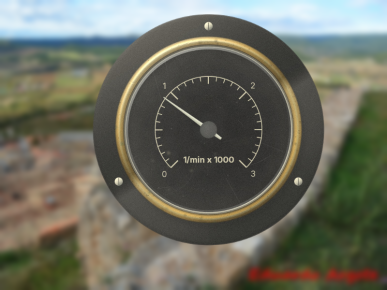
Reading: **900** rpm
